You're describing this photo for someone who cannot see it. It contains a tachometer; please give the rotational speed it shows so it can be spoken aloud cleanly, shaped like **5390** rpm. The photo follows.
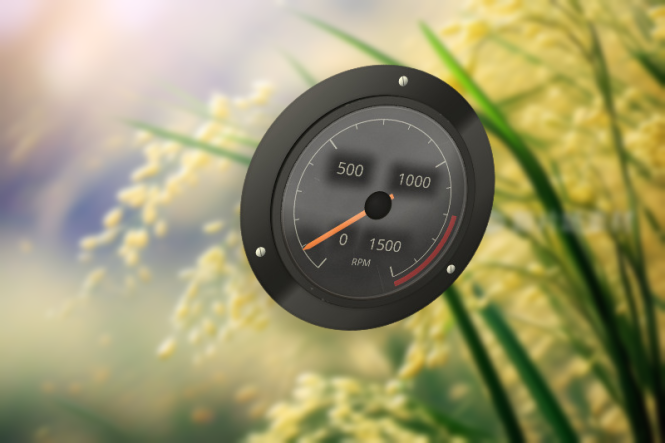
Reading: **100** rpm
